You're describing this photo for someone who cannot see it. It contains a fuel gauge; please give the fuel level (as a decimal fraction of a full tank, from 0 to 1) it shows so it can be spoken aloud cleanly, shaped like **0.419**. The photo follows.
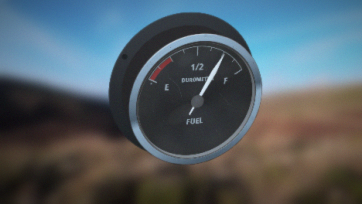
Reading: **0.75**
